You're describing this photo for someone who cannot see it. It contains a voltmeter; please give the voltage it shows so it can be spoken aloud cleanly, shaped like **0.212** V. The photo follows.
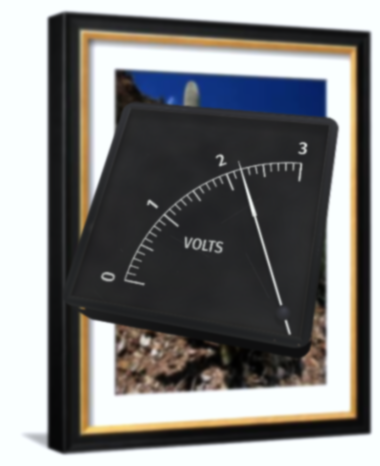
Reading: **2.2** V
